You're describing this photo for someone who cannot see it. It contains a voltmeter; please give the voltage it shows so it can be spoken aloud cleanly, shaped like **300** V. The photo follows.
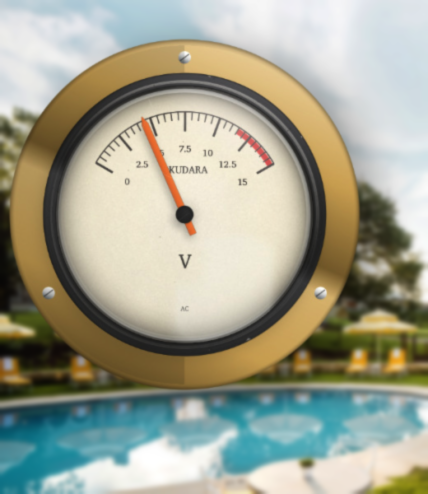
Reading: **4.5** V
